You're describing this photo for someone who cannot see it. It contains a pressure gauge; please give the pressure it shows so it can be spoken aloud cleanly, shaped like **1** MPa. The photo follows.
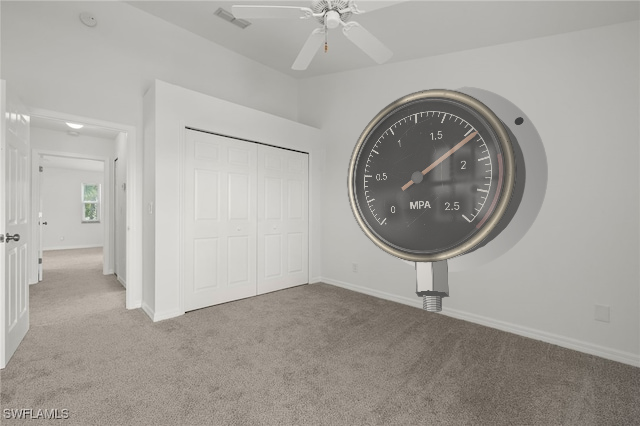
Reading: **1.8** MPa
